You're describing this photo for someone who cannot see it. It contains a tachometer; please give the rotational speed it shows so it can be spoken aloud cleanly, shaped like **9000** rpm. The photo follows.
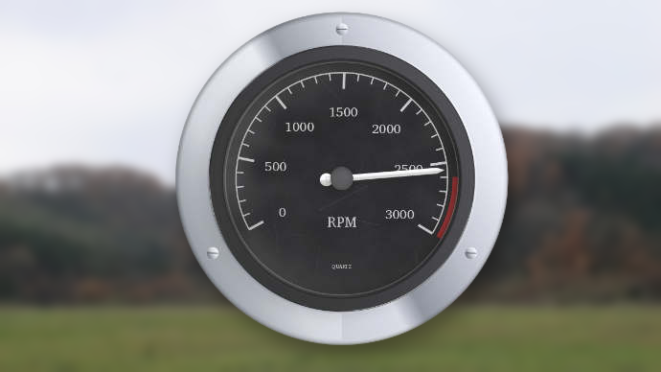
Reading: **2550** rpm
